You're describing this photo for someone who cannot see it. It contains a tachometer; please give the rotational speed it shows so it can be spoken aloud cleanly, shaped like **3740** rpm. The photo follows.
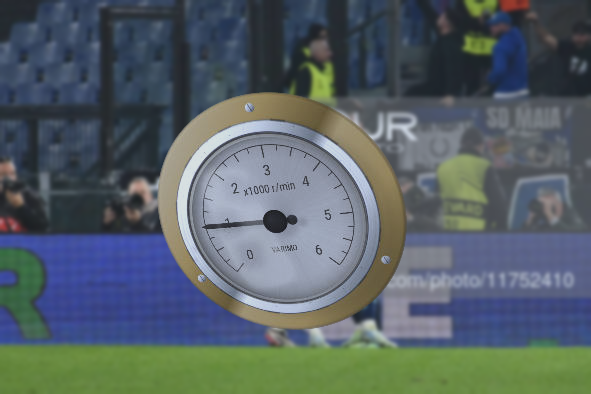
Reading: **1000** rpm
